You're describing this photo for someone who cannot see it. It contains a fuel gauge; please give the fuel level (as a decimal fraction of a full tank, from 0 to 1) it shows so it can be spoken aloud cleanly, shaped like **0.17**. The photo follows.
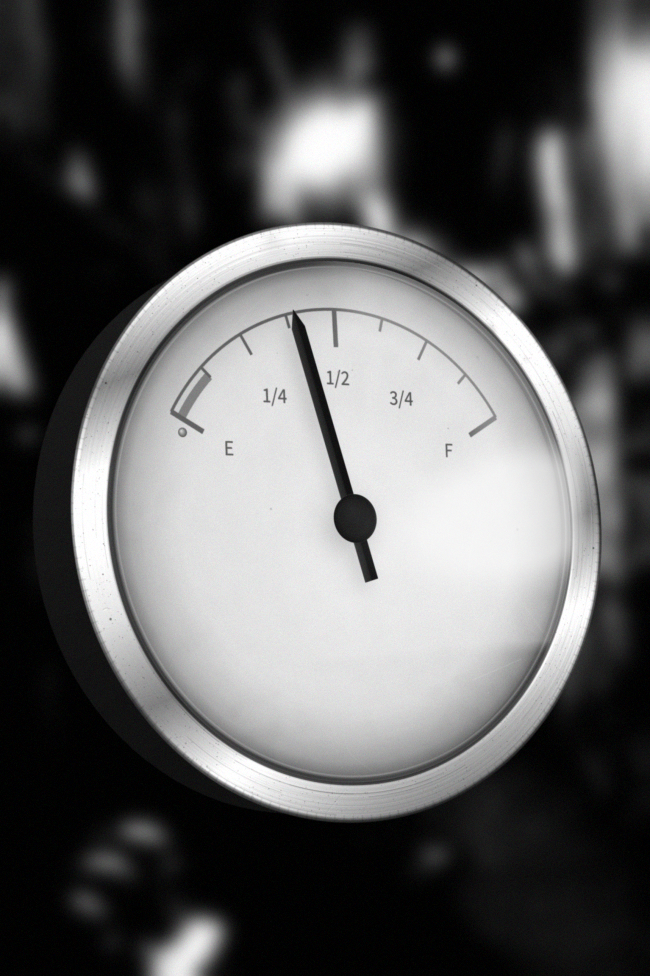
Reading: **0.375**
